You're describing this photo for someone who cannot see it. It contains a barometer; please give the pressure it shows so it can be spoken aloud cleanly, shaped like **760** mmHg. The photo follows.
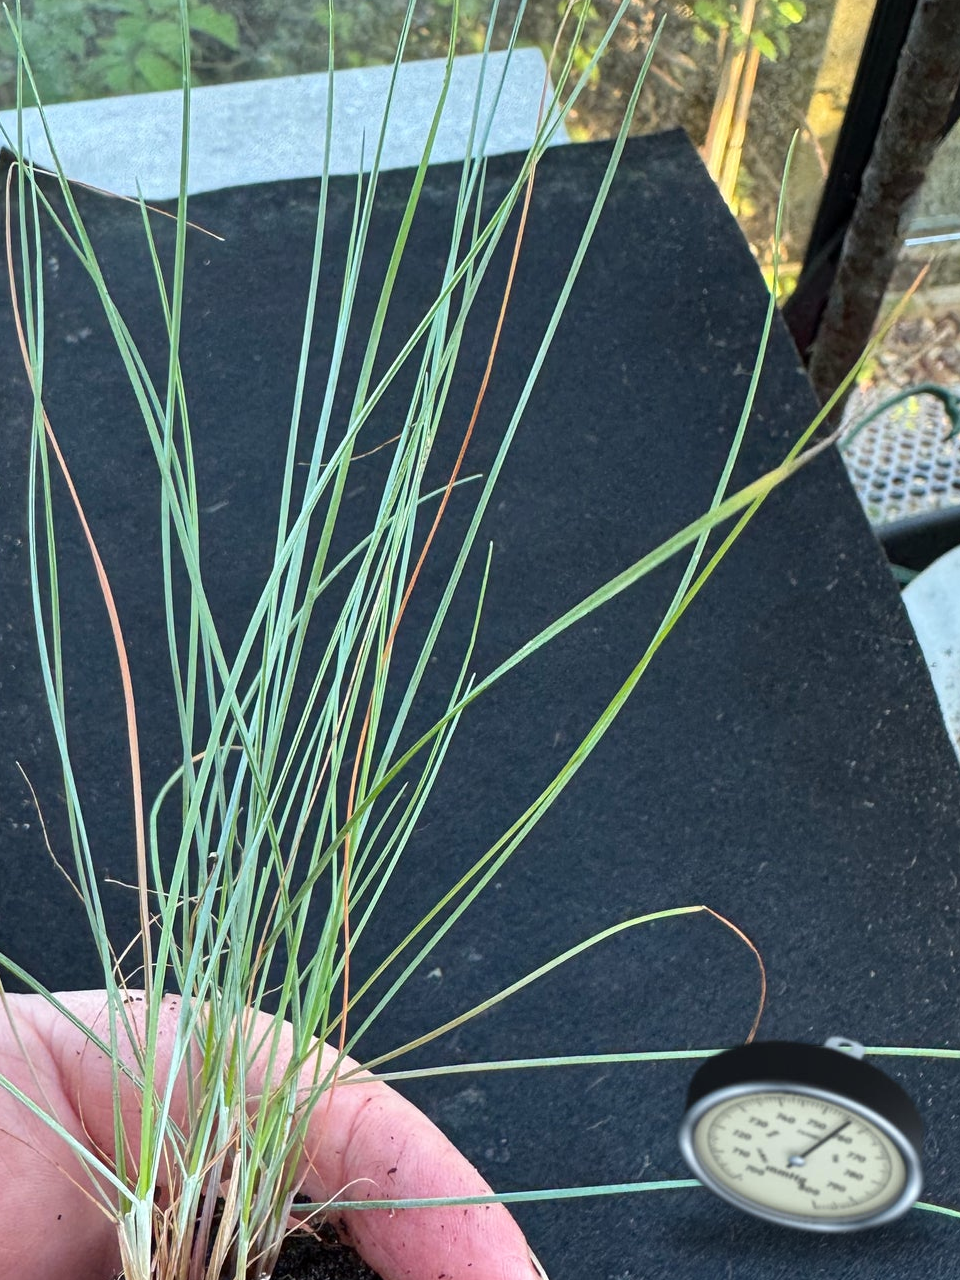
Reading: **755** mmHg
